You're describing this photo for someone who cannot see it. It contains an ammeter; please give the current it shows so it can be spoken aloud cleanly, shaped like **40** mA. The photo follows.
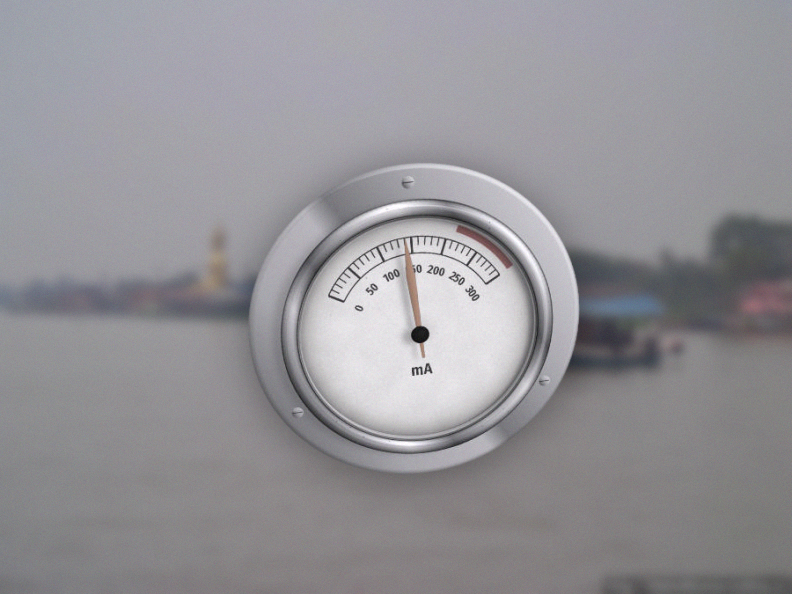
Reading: **140** mA
